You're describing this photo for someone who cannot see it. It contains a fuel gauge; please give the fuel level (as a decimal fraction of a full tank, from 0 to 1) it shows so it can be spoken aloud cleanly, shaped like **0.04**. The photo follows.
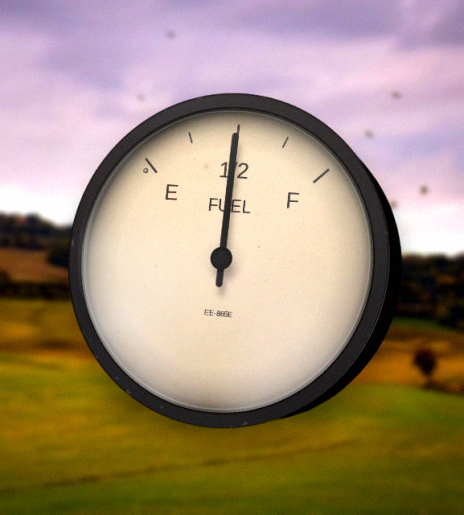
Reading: **0.5**
